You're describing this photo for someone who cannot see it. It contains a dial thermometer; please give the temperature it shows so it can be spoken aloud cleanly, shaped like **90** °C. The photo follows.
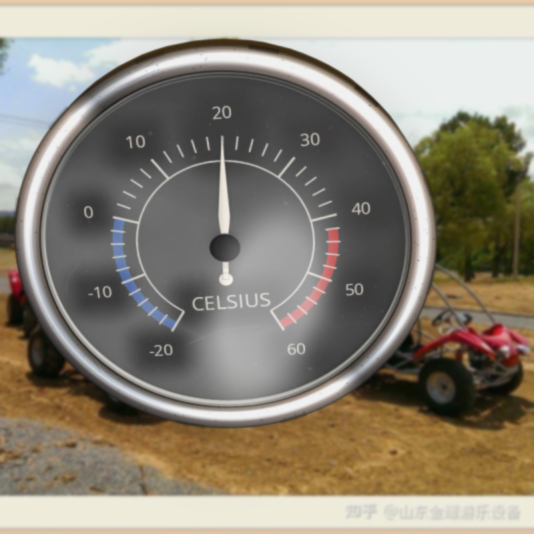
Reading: **20** °C
